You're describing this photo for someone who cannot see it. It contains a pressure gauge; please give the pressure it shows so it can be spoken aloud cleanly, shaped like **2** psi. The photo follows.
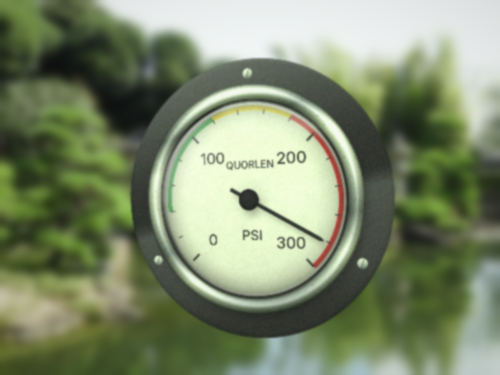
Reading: **280** psi
